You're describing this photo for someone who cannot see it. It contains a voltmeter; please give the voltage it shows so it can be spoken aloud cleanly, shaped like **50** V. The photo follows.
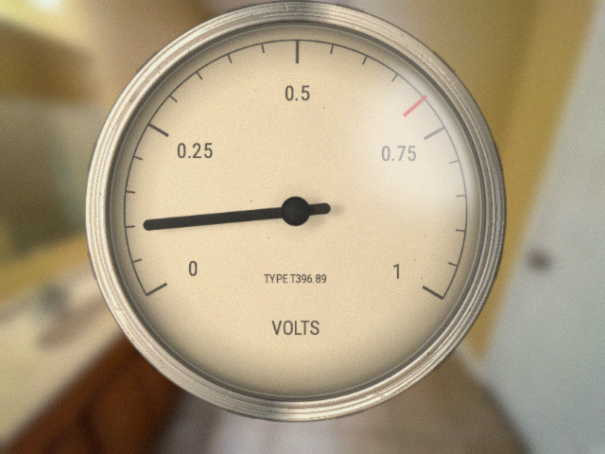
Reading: **0.1** V
